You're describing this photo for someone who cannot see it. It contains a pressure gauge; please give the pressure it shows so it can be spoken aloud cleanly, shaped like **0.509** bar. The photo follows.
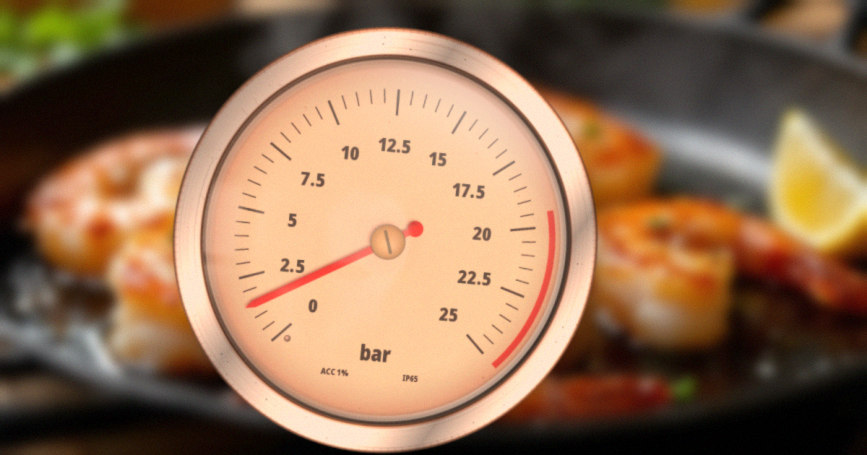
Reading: **1.5** bar
